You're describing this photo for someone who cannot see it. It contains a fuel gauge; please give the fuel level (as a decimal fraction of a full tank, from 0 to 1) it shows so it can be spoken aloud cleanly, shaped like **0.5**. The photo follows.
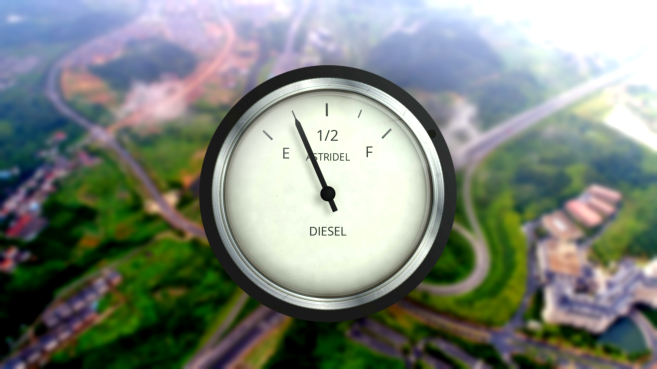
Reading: **0.25**
